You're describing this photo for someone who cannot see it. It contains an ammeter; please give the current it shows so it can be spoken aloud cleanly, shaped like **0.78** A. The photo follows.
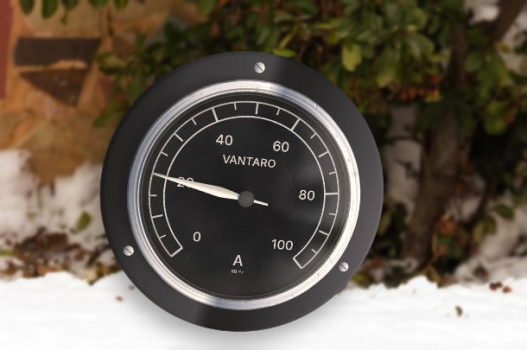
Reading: **20** A
